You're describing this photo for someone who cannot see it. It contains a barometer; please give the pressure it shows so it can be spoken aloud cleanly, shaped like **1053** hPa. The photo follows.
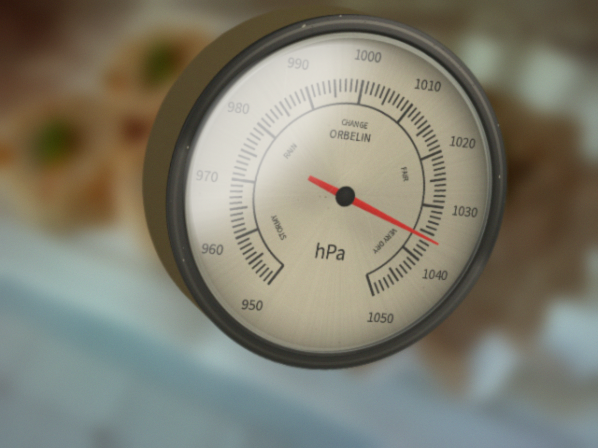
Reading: **1036** hPa
